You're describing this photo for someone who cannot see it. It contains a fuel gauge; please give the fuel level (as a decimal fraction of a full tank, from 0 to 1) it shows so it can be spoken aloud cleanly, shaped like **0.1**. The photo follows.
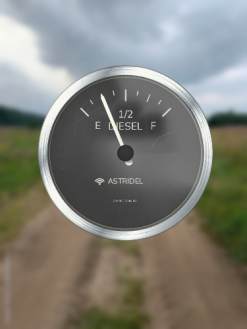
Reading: **0.25**
